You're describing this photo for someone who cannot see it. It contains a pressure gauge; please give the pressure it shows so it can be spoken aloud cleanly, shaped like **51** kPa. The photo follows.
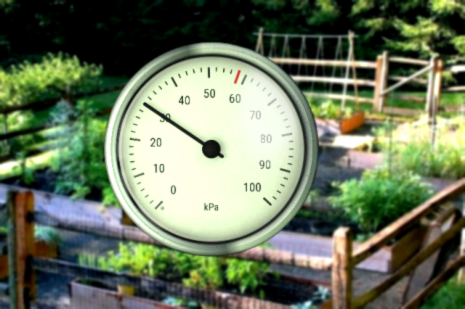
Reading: **30** kPa
